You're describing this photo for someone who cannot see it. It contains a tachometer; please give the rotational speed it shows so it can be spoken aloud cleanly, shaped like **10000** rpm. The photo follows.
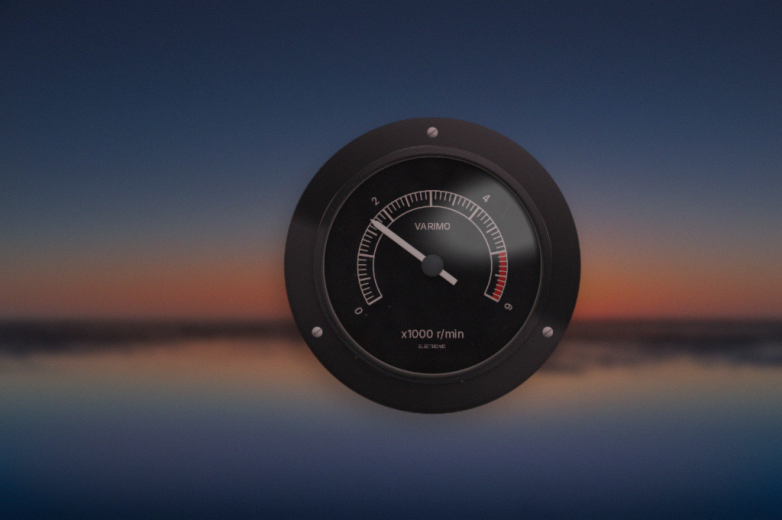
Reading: **1700** rpm
